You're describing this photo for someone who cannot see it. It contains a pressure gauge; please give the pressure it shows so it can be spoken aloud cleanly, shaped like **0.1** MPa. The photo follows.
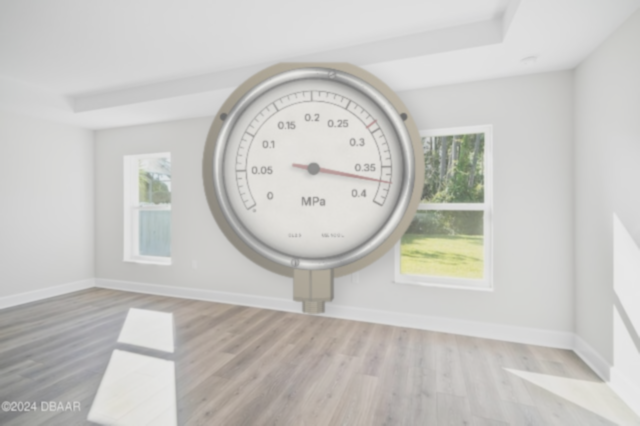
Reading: **0.37** MPa
